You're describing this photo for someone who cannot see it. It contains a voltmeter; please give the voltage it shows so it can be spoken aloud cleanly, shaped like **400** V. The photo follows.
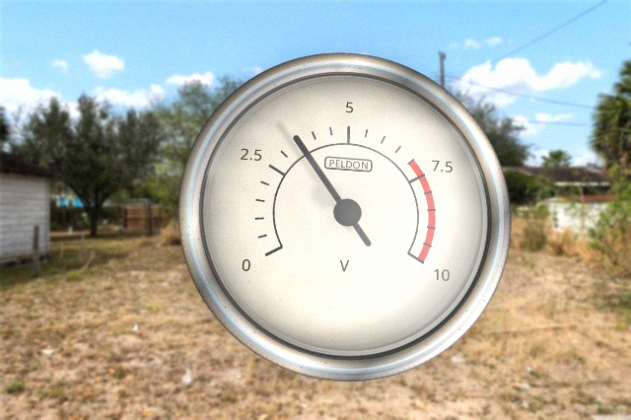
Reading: **3.5** V
